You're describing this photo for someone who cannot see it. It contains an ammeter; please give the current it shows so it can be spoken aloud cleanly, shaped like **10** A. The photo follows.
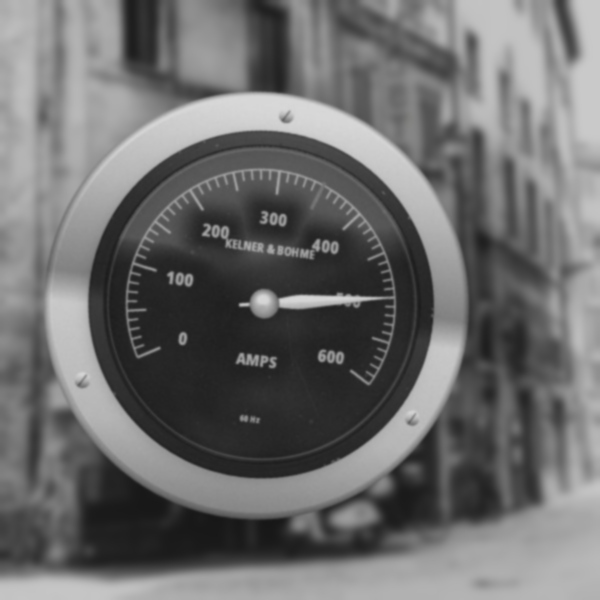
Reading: **500** A
